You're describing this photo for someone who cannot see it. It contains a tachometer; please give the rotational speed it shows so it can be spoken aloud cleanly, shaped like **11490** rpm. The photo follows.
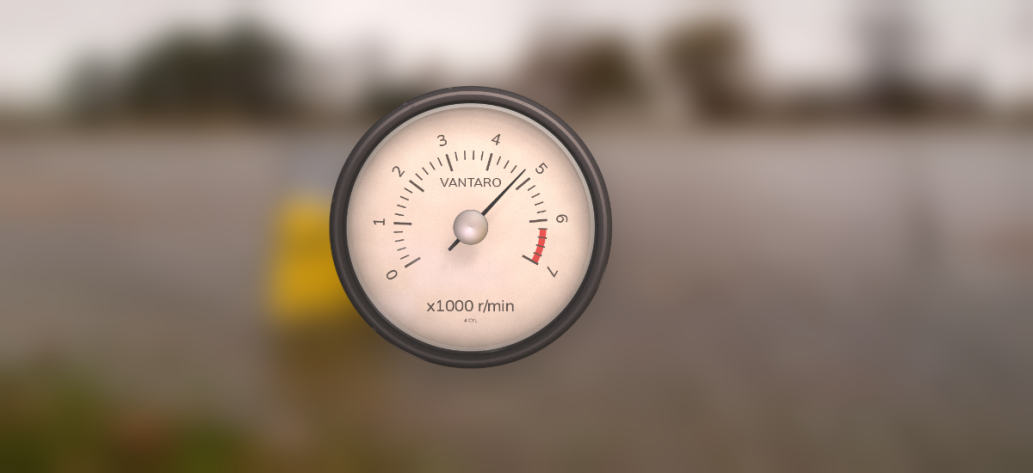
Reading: **4800** rpm
